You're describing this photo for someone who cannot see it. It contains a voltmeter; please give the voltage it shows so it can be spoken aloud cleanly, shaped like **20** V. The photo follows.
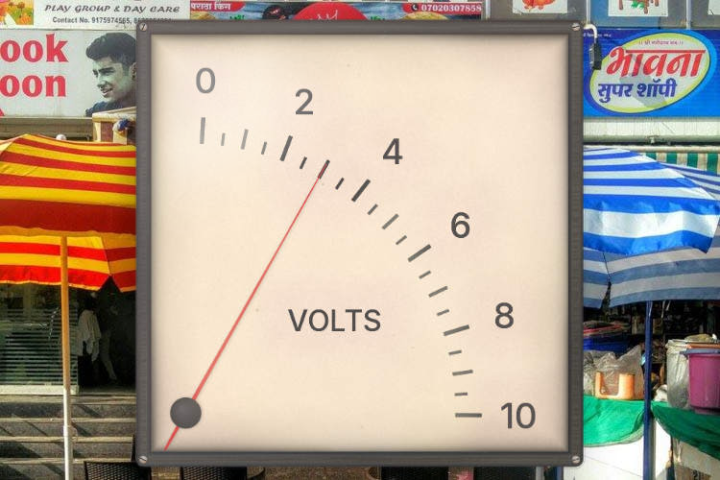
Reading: **3** V
